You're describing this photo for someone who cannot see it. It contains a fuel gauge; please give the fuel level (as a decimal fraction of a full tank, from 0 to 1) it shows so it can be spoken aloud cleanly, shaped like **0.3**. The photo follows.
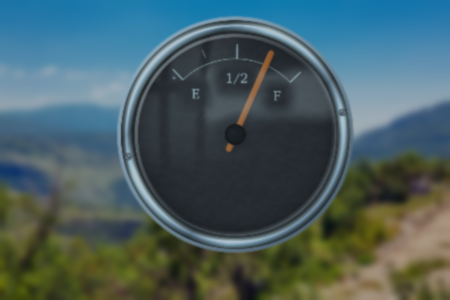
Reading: **0.75**
